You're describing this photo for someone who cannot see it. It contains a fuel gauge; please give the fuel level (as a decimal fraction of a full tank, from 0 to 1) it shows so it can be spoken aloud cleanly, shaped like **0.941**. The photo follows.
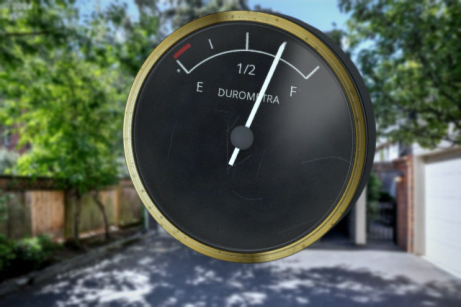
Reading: **0.75**
